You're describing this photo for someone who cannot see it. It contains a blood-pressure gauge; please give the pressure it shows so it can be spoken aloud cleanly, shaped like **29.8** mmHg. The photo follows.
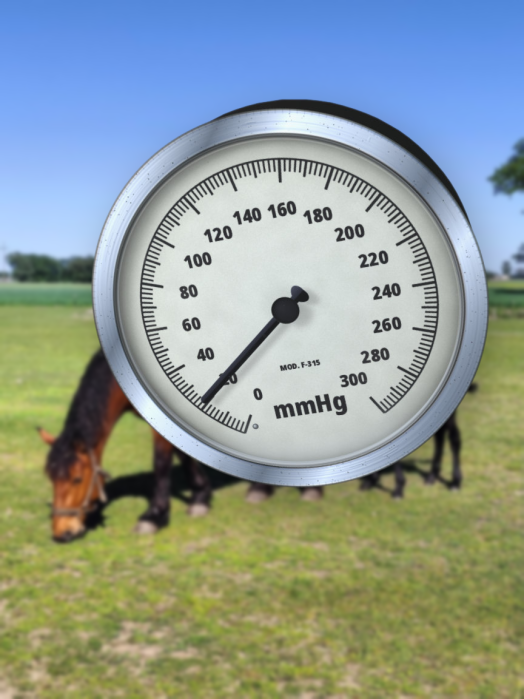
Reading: **22** mmHg
